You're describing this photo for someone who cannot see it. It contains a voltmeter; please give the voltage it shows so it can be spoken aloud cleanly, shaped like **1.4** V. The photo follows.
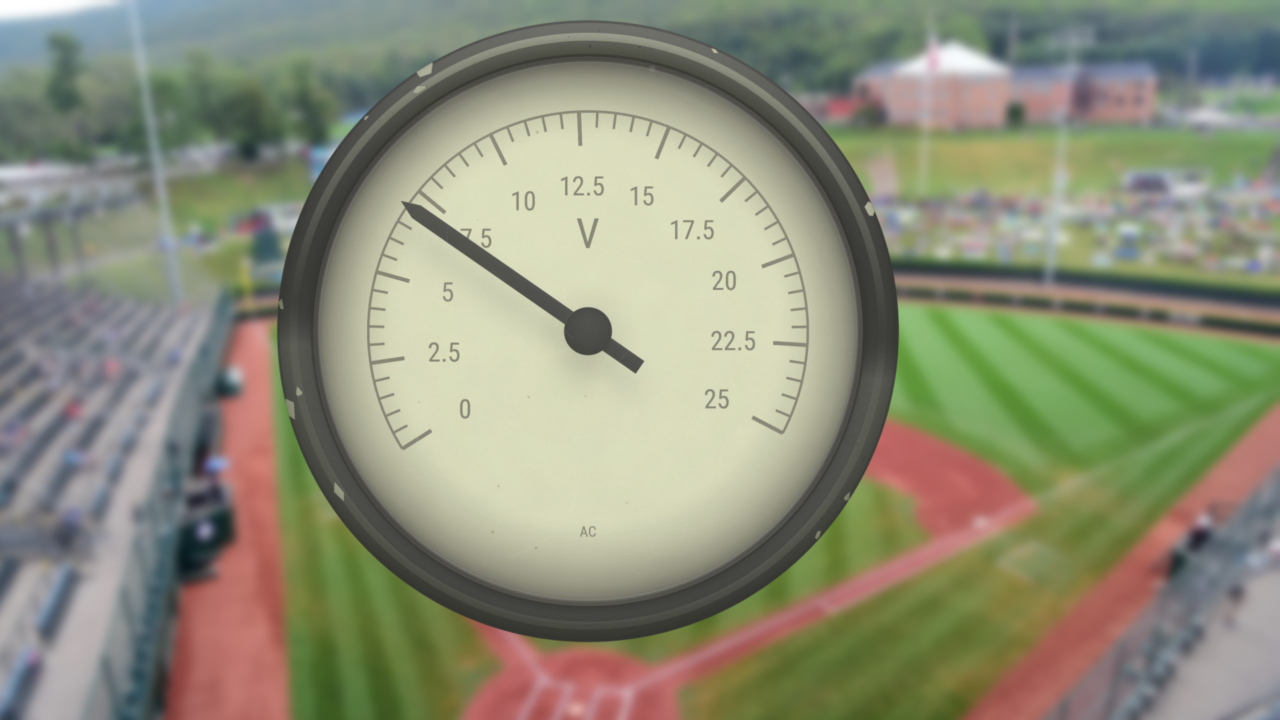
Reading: **7** V
